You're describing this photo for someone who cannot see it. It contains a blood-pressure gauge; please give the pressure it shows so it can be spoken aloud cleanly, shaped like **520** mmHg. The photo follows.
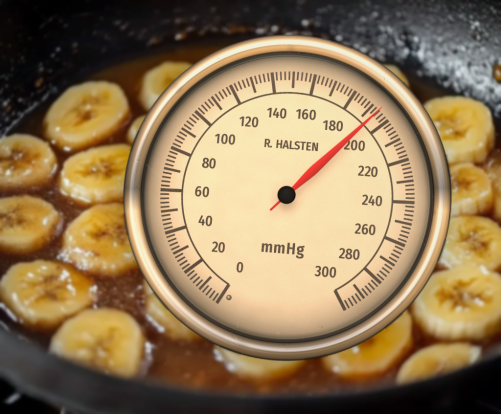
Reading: **194** mmHg
